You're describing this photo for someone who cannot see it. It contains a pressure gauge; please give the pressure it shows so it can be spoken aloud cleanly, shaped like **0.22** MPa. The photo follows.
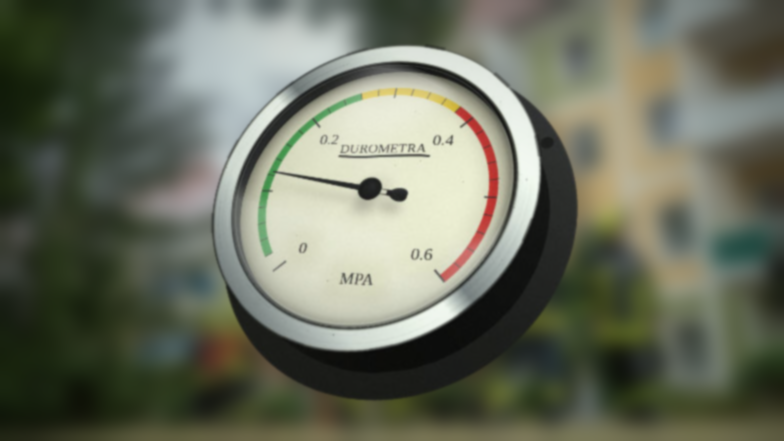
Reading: **0.12** MPa
